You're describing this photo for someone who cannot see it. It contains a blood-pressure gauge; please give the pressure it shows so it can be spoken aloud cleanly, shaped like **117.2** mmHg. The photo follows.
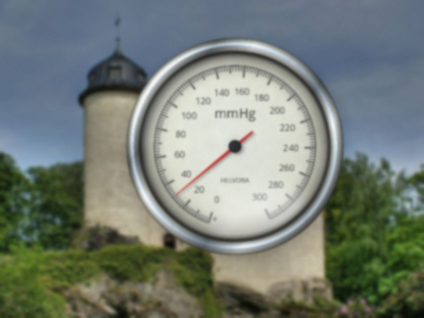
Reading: **30** mmHg
